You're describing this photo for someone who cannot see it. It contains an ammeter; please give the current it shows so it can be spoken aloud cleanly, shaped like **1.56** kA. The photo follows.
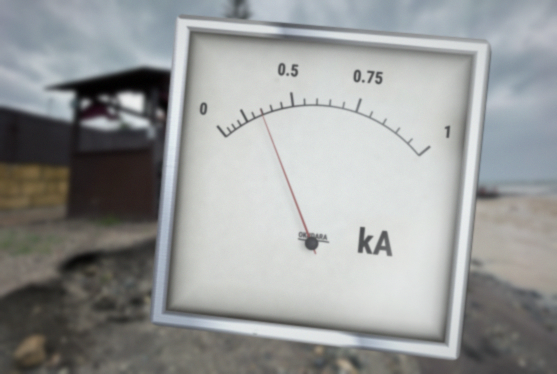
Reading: **0.35** kA
